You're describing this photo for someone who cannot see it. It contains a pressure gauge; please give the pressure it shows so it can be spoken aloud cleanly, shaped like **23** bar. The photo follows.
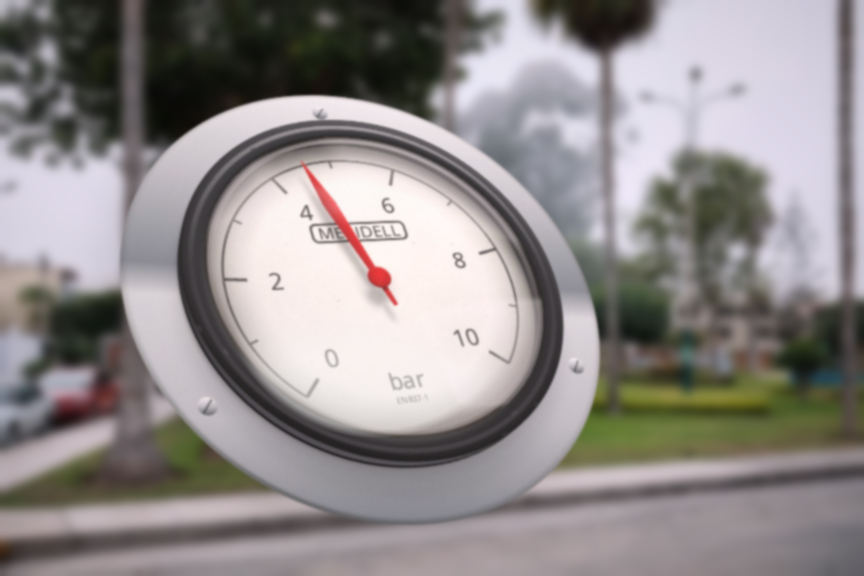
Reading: **4.5** bar
